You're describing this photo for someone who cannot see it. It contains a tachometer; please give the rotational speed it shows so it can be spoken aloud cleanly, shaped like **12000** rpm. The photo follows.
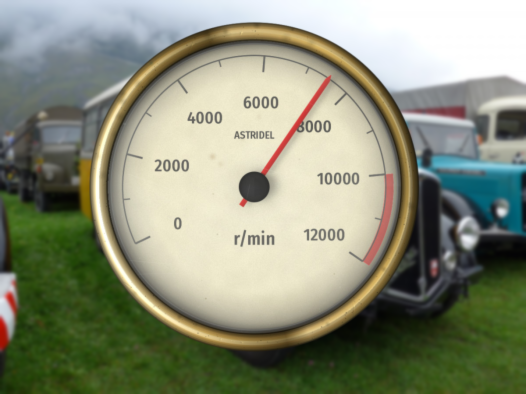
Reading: **7500** rpm
